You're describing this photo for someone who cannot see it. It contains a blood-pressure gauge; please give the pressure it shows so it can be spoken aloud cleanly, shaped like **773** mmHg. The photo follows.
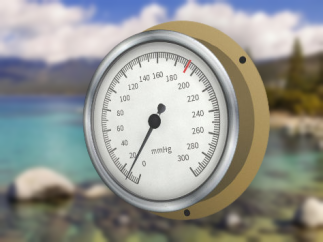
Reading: **10** mmHg
